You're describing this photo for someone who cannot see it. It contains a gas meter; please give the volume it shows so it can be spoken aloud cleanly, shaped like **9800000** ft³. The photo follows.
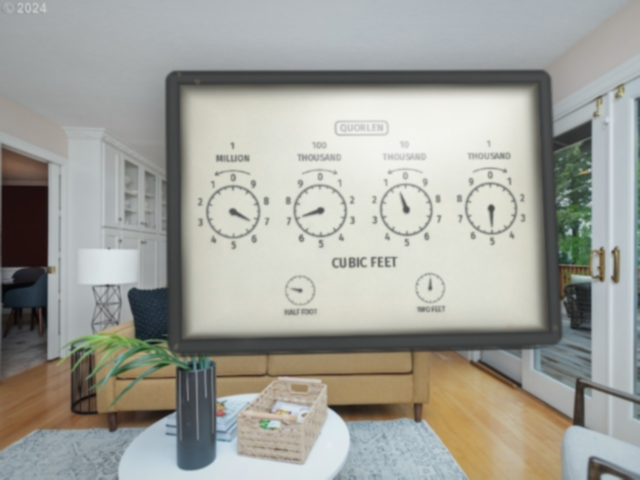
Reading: **670500** ft³
